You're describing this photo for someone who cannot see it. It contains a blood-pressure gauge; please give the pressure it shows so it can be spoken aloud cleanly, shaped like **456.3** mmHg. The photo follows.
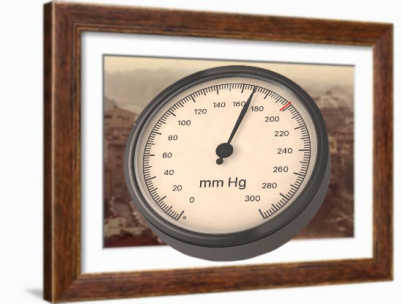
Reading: **170** mmHg
